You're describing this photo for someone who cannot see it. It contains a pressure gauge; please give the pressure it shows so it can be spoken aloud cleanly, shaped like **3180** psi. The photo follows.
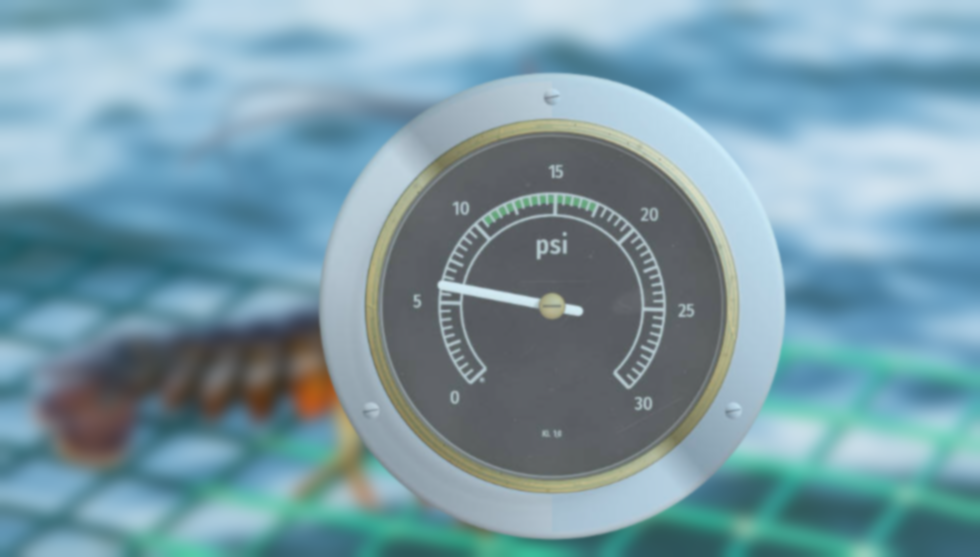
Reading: **6** psi
